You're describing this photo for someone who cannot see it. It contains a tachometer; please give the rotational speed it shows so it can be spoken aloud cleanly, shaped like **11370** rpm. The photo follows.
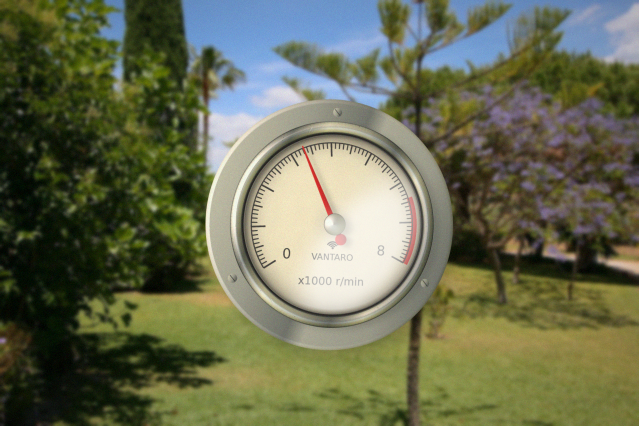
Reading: **3300** rpm
